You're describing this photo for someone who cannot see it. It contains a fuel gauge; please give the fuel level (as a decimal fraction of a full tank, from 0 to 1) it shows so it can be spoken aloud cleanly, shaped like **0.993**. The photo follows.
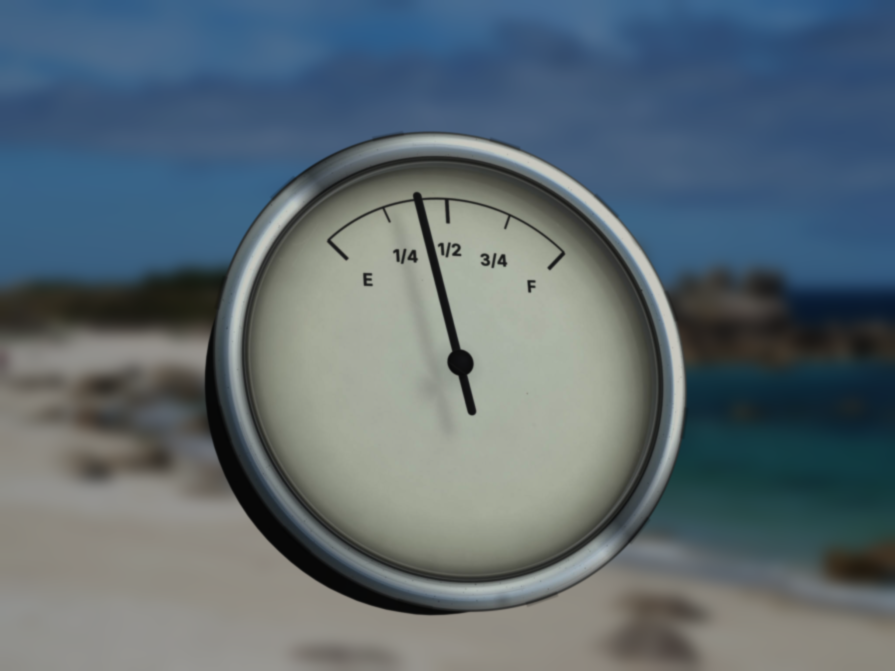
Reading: **0.375**
